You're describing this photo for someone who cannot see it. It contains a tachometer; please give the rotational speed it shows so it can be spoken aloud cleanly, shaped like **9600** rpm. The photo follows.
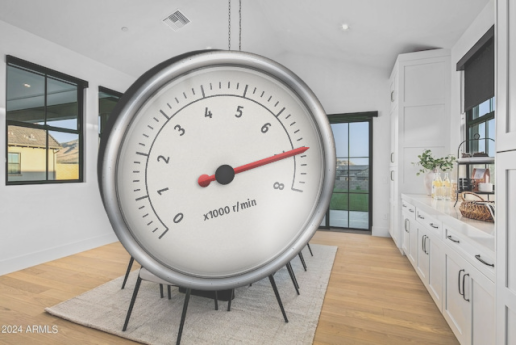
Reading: **7000** rpm
